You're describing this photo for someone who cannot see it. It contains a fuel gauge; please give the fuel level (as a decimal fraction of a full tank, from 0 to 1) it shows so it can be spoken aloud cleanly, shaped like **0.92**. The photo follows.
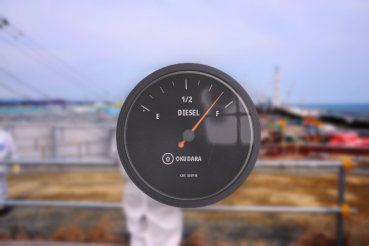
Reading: **0.875**
